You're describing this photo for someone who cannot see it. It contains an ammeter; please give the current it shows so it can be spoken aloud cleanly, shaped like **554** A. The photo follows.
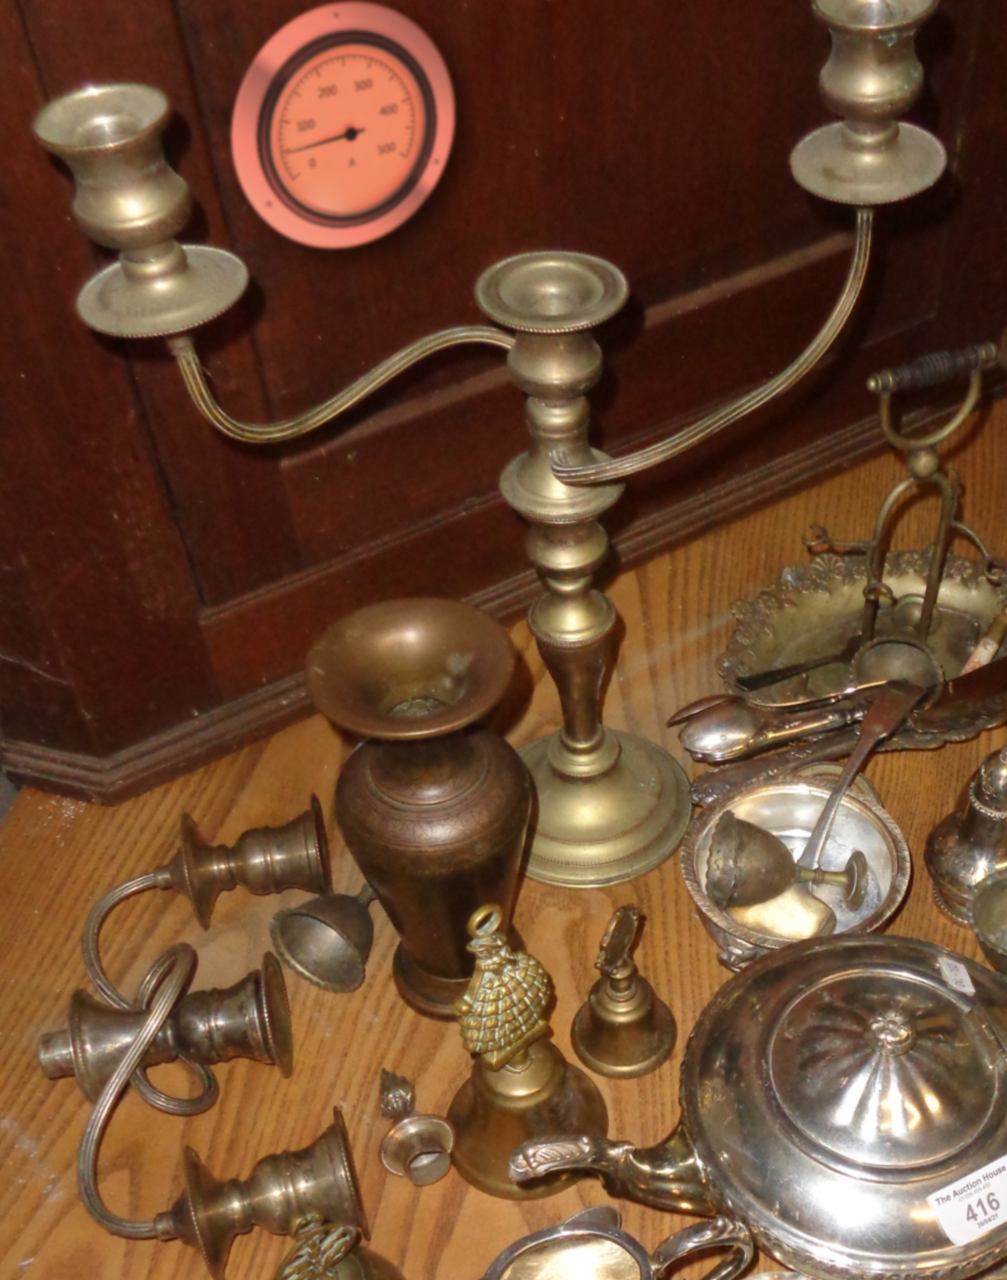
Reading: **50** A
